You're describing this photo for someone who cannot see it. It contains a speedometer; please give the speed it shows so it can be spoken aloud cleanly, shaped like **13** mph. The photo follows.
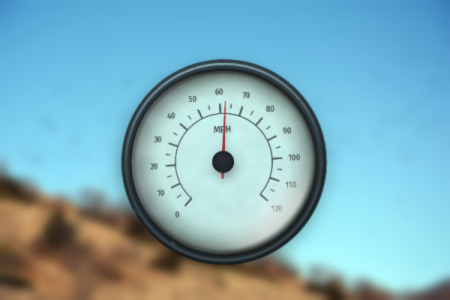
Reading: **62.5** mph
